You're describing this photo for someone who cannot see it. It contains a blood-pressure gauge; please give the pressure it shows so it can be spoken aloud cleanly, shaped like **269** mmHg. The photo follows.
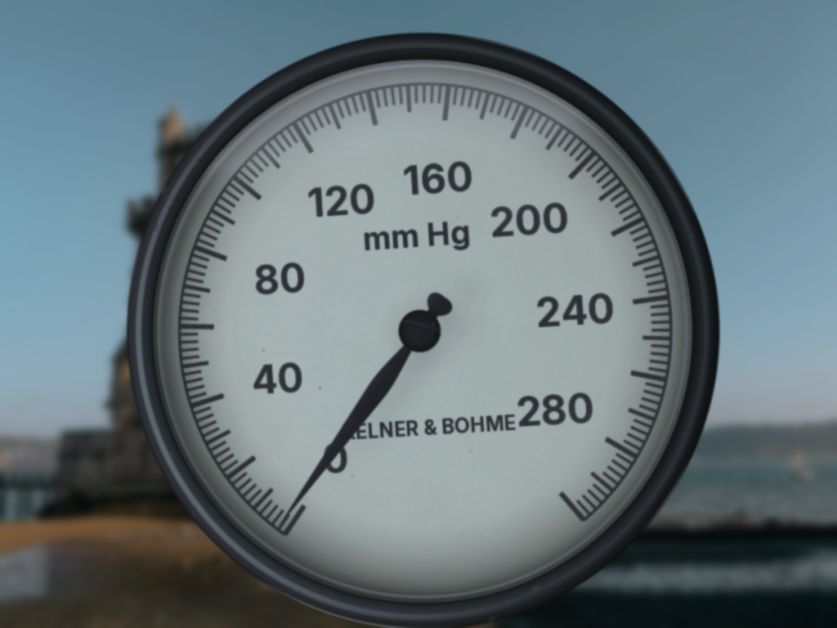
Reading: **2** mmHg
